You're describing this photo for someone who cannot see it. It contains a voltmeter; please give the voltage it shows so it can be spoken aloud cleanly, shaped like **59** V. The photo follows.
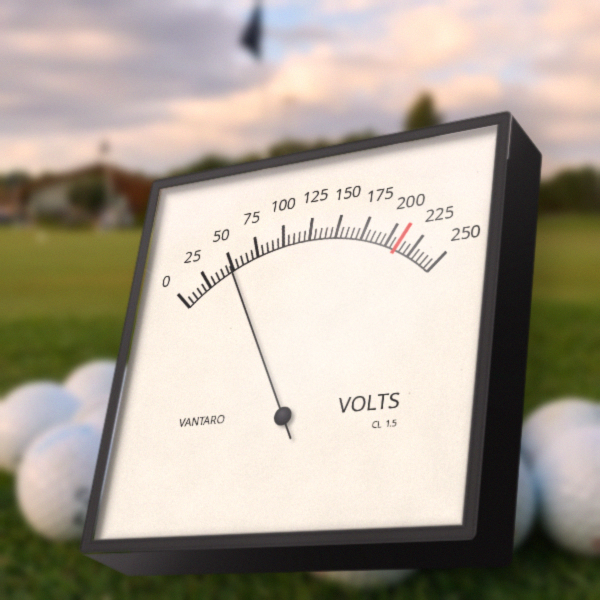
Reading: **50** V
